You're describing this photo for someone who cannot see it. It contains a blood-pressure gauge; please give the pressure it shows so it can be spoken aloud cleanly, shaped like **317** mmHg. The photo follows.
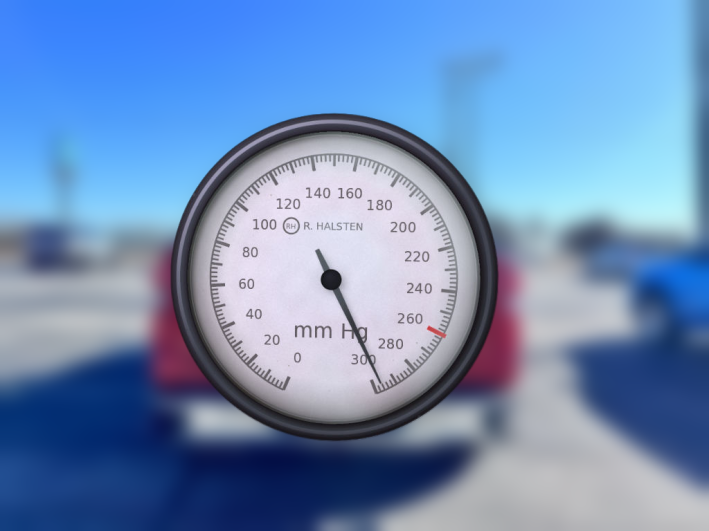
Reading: **296** mmHg
